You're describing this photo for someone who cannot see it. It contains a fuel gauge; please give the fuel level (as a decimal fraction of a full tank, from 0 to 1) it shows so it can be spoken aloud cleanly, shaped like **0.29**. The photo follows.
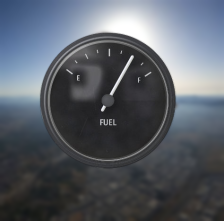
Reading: **0.75**
